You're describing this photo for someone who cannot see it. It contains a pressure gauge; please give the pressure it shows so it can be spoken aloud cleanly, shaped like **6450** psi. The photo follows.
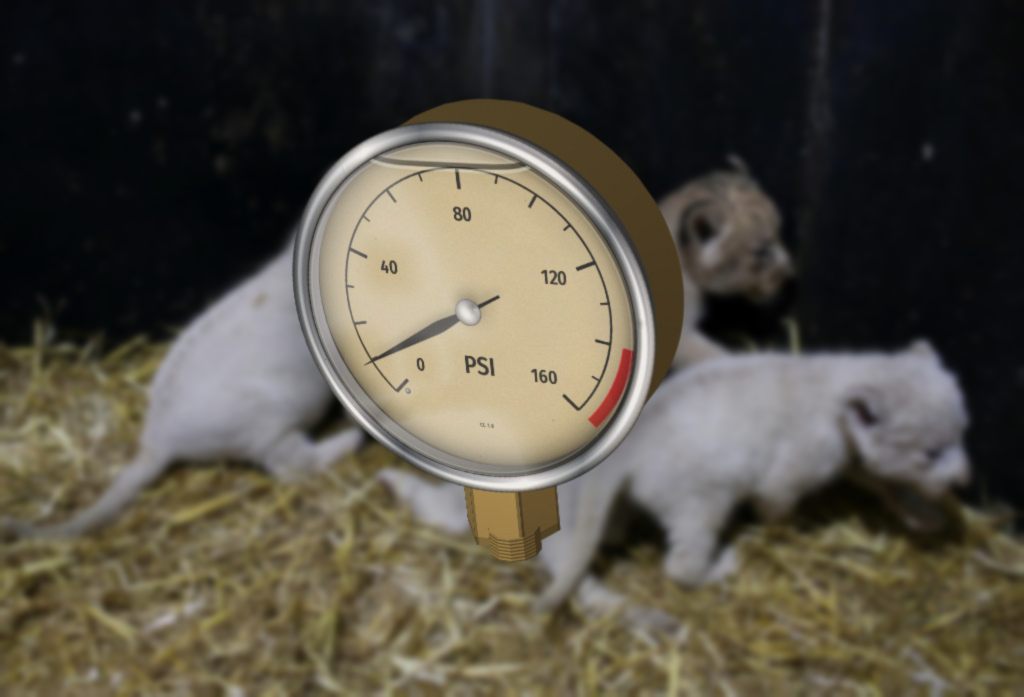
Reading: **10** psi
